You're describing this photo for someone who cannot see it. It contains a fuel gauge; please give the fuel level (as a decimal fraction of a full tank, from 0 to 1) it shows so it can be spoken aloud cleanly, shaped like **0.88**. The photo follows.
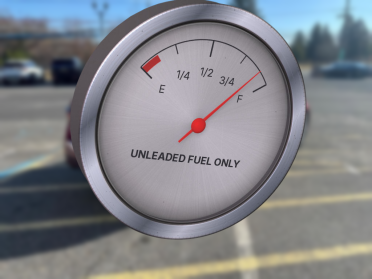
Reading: **0.875**
